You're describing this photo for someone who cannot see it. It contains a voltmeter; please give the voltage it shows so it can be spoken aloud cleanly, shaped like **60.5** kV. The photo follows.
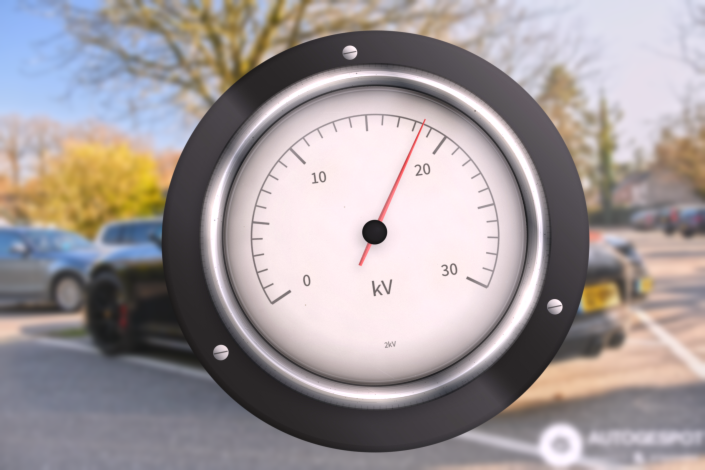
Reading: **18.5** kV
